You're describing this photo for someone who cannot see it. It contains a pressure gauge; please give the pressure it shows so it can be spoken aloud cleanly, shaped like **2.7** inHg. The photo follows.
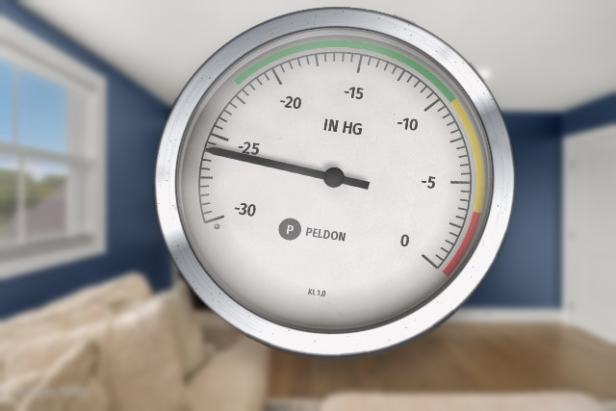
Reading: **-26** inHg
